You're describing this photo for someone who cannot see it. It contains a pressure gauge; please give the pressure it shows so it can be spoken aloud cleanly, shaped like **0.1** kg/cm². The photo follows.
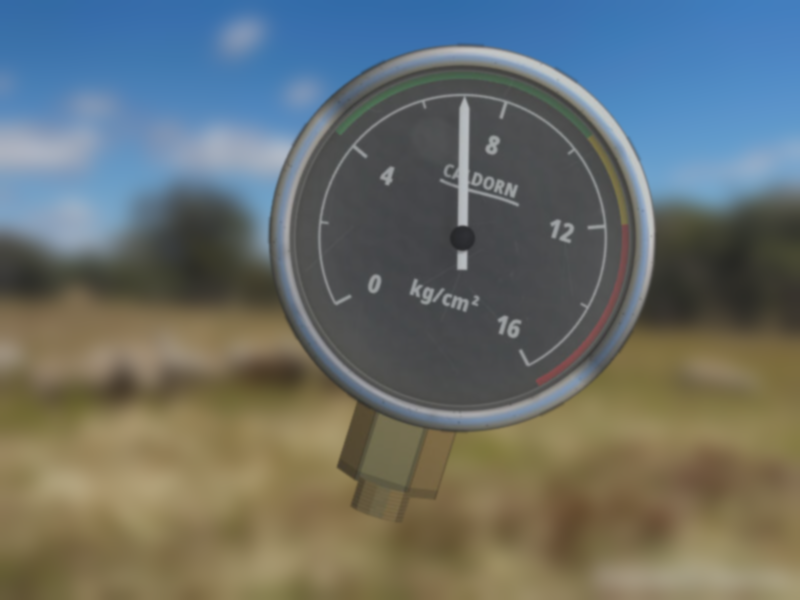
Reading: **7** kg/cm²
